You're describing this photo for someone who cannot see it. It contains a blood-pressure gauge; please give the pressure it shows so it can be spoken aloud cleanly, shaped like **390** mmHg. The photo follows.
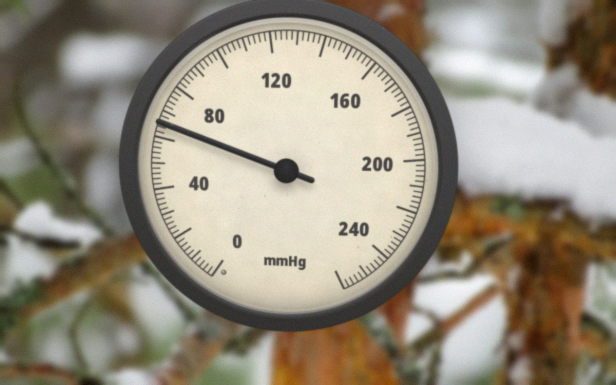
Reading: **66** mmHg
